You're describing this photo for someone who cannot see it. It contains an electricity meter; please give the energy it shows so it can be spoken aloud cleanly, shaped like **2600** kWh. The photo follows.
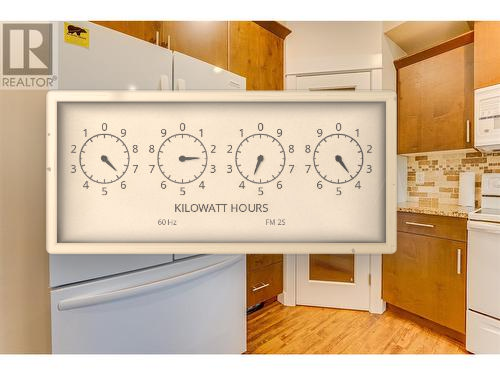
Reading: **6244** kWh
